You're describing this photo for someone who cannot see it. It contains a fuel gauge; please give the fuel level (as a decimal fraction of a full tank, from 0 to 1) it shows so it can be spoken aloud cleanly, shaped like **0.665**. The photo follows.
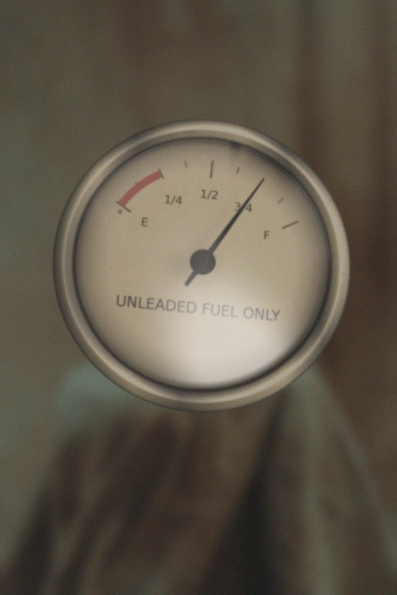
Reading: **0.75**
